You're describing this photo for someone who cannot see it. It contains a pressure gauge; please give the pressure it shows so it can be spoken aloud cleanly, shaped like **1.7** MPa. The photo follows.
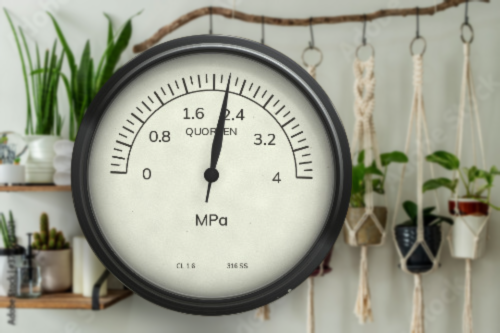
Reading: **2.2** MPa
